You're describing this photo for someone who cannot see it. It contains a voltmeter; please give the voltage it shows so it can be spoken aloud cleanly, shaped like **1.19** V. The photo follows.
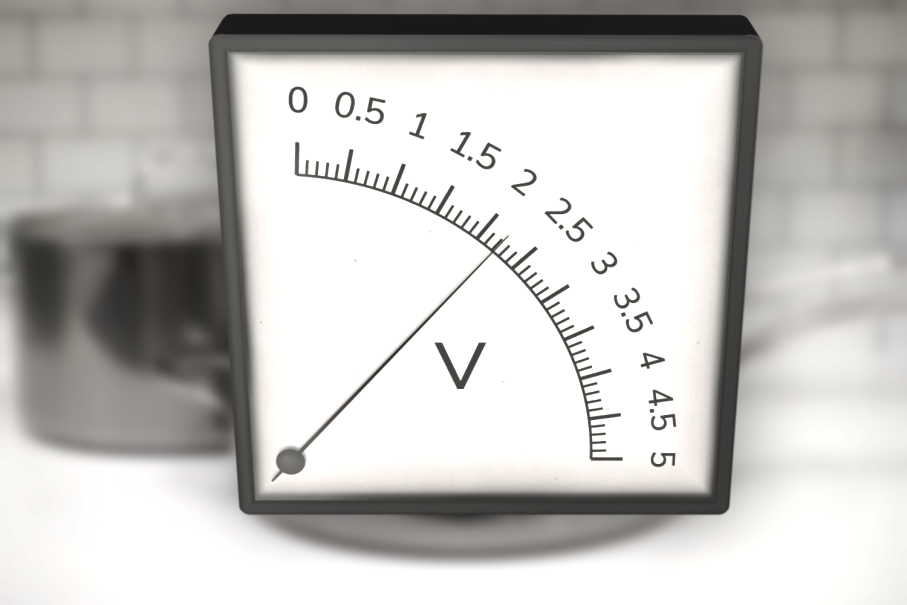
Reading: **2.2** V
